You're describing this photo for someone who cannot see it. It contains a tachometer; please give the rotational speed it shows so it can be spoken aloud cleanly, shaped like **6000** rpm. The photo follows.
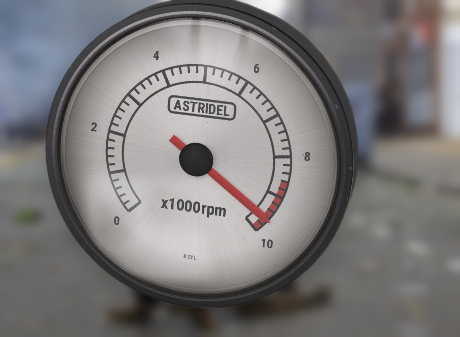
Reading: **9600** rpm
